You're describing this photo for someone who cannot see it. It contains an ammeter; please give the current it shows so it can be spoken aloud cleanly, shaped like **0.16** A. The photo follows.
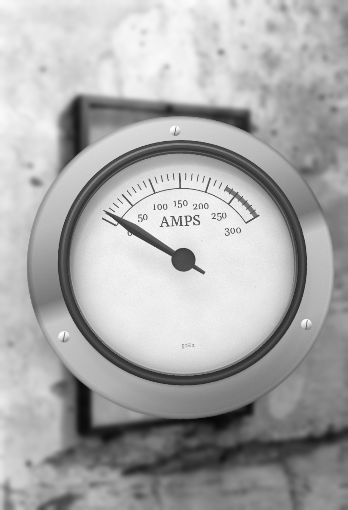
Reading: **10** A
